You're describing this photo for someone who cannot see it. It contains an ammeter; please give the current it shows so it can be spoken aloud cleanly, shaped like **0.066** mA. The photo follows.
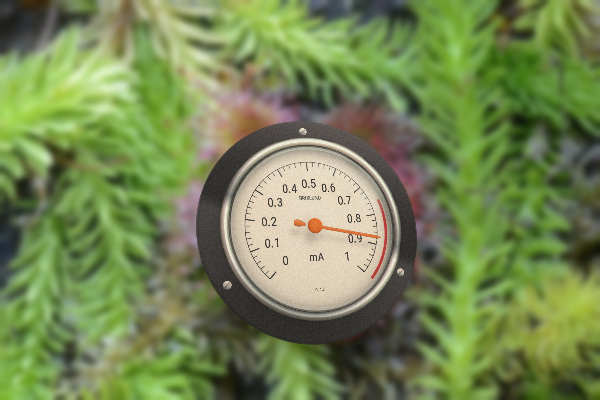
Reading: **0.88** mA
